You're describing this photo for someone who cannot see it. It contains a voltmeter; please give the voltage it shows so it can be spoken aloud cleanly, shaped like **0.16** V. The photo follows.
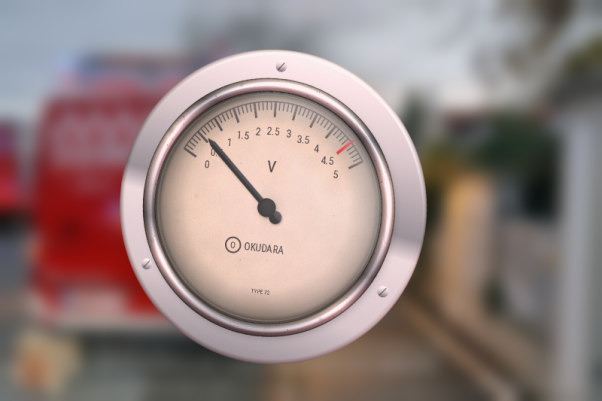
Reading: **0.6** V
